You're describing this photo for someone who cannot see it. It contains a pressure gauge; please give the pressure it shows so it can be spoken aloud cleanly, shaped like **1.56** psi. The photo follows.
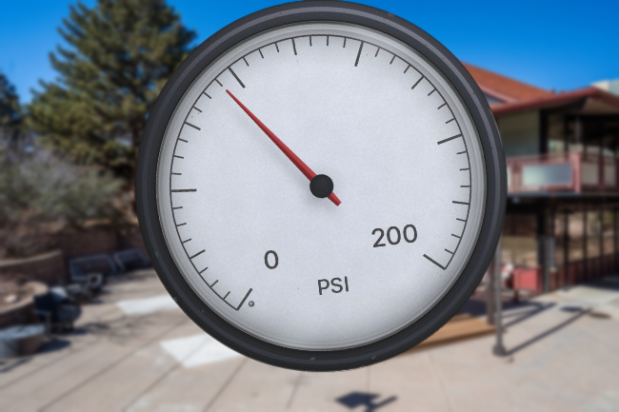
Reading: **75** psi
